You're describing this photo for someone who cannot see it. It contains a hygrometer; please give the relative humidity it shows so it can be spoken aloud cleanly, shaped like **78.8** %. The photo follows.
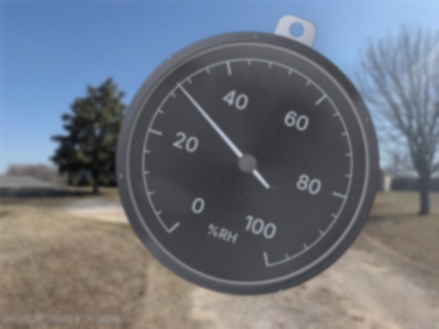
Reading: **30** %
